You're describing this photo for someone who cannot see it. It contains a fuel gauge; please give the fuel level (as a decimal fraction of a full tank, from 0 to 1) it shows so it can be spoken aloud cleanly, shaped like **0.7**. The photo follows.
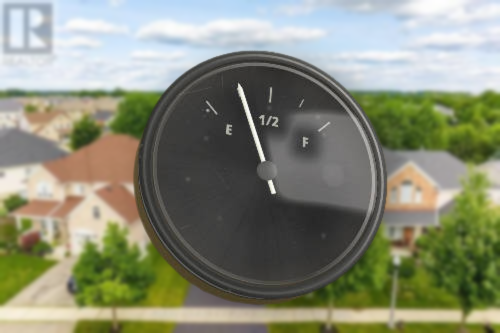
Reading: **0.25**
